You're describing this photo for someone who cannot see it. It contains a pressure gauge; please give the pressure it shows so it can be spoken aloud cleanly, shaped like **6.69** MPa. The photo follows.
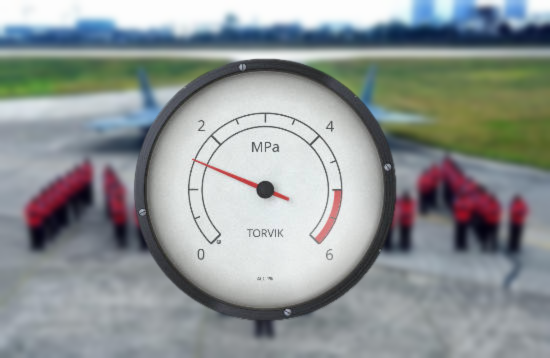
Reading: **1.5** MPa
